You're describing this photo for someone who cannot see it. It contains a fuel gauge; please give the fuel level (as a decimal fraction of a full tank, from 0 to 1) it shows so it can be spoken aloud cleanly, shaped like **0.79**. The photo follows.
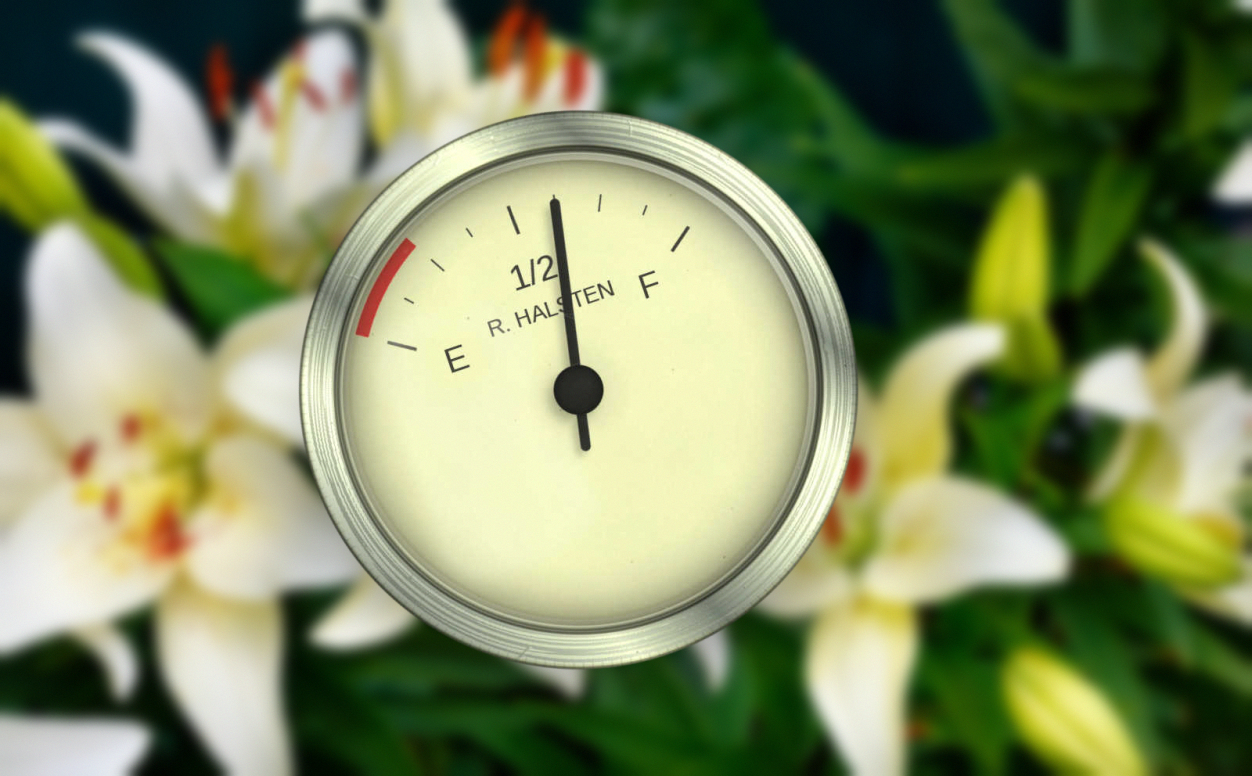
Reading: **0.625**
